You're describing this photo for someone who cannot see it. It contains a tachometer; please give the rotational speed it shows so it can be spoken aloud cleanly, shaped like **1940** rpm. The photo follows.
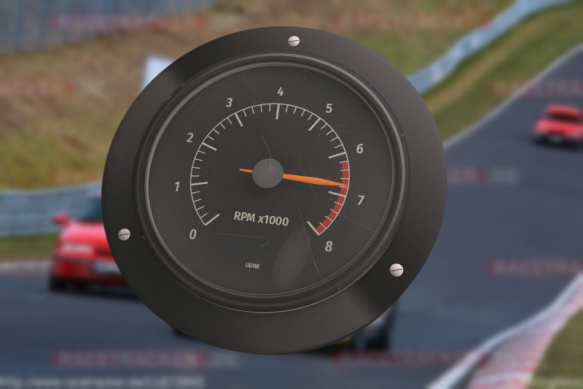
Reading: **6800** rpm
